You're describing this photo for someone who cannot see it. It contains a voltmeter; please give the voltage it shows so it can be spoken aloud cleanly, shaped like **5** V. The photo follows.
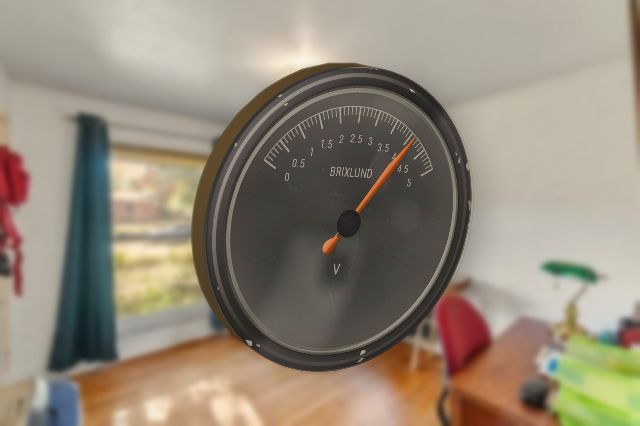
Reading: **4** V
